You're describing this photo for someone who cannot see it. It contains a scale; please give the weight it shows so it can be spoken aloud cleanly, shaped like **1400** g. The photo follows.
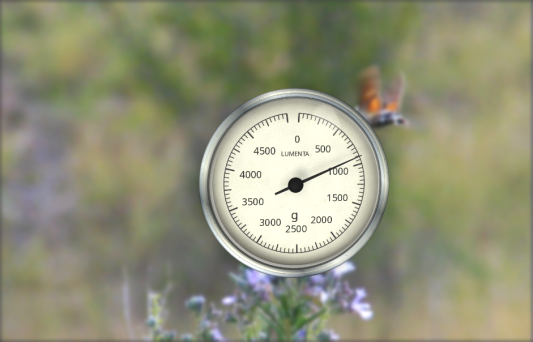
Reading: **900** g
